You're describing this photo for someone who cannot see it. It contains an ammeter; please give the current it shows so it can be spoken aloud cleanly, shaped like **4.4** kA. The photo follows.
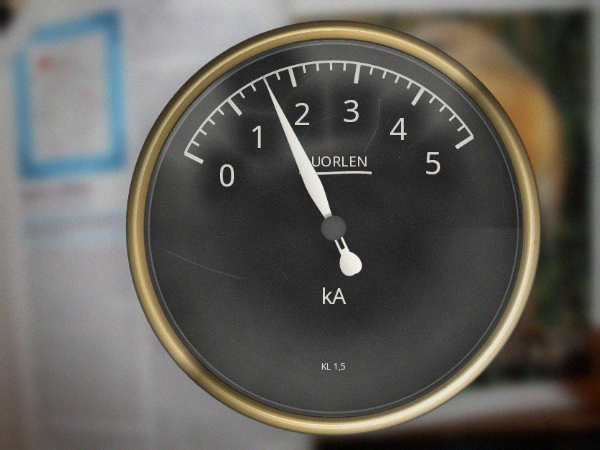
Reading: **1.6** kA
